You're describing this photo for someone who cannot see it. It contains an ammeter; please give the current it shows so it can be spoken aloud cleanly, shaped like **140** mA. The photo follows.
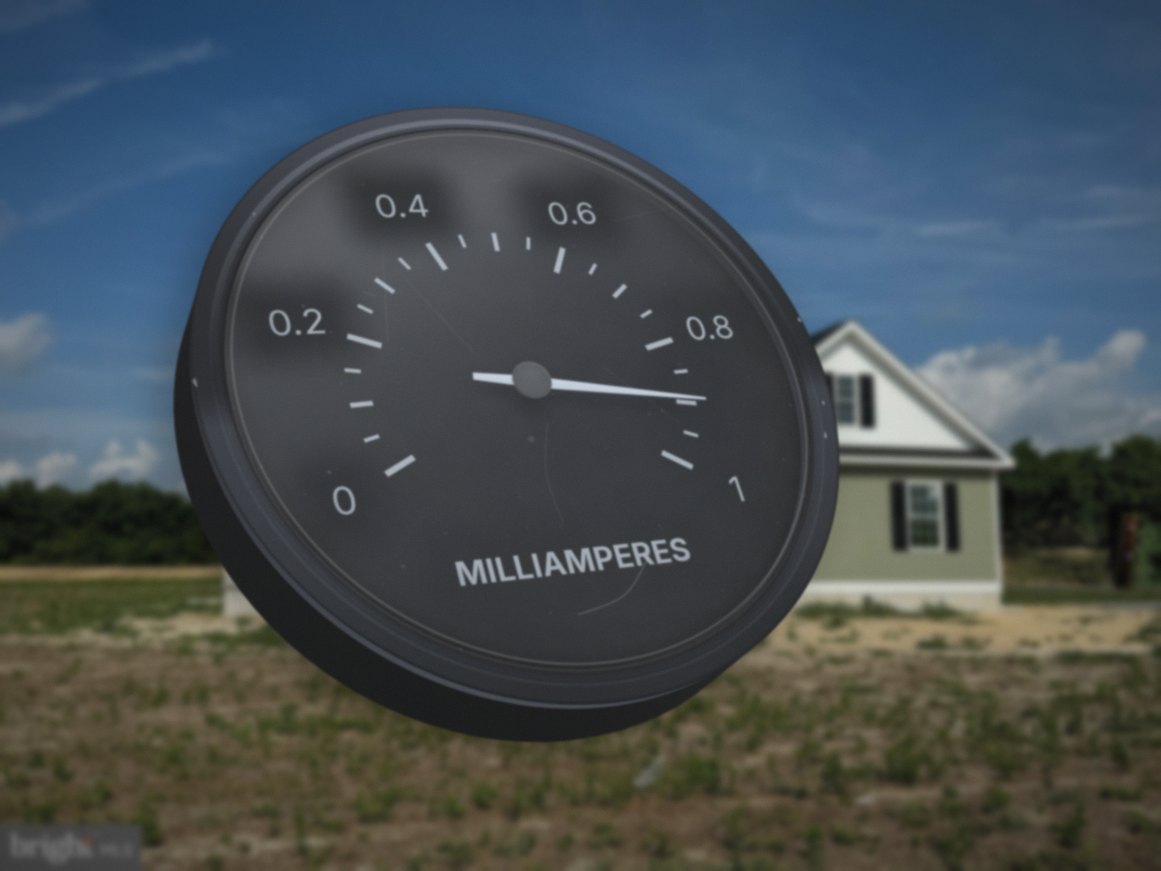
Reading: **0.9** mA
